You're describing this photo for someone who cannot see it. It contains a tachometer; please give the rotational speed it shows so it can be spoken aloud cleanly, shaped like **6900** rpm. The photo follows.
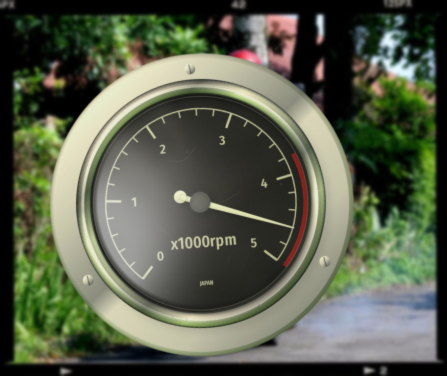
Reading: **4600** rpm
